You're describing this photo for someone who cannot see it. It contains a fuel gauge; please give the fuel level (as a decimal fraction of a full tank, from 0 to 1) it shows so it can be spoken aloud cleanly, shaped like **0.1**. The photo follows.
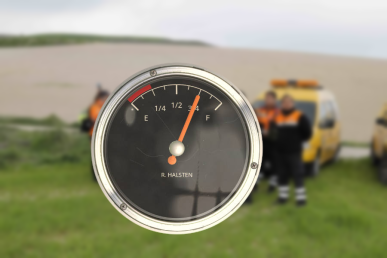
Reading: **0.75**
